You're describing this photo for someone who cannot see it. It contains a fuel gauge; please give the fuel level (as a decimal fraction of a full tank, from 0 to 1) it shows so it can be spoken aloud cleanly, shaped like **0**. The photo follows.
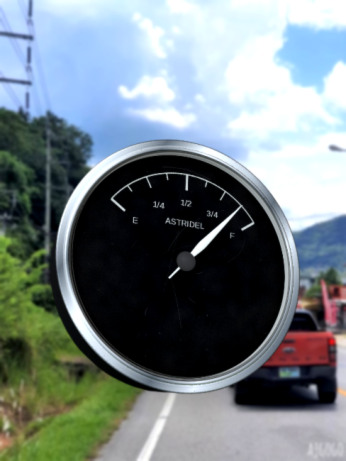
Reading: **0.875**
